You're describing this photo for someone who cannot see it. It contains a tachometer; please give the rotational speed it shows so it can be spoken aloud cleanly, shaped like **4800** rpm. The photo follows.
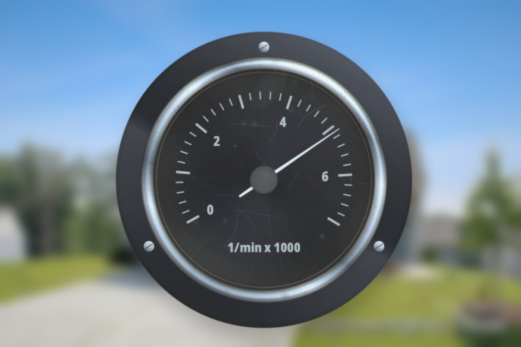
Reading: **5100** rpm
